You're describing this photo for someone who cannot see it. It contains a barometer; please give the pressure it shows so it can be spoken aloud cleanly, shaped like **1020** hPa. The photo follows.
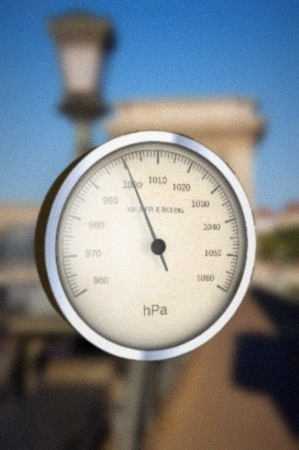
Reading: **1000** hPa
